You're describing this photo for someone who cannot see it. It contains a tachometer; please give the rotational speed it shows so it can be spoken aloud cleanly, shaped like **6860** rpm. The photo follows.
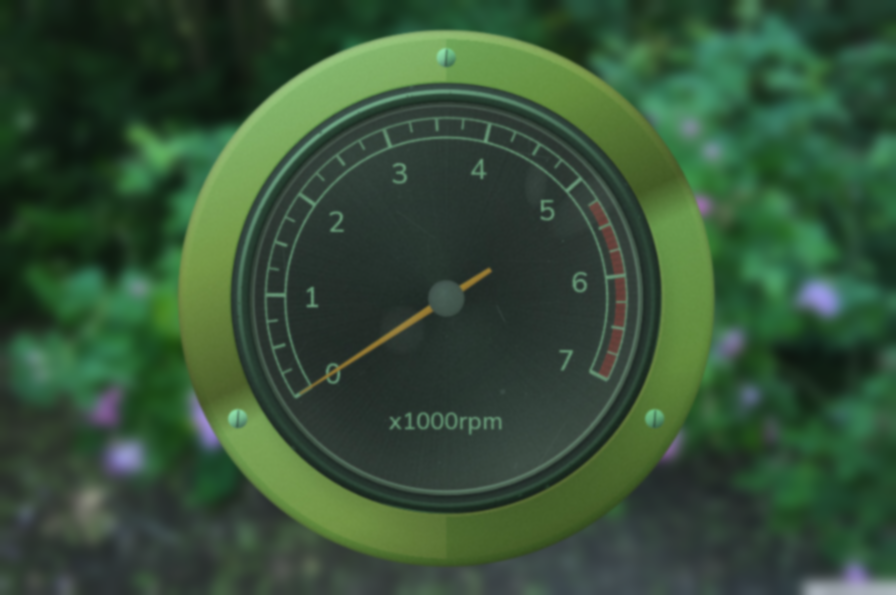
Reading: **0** rpm
